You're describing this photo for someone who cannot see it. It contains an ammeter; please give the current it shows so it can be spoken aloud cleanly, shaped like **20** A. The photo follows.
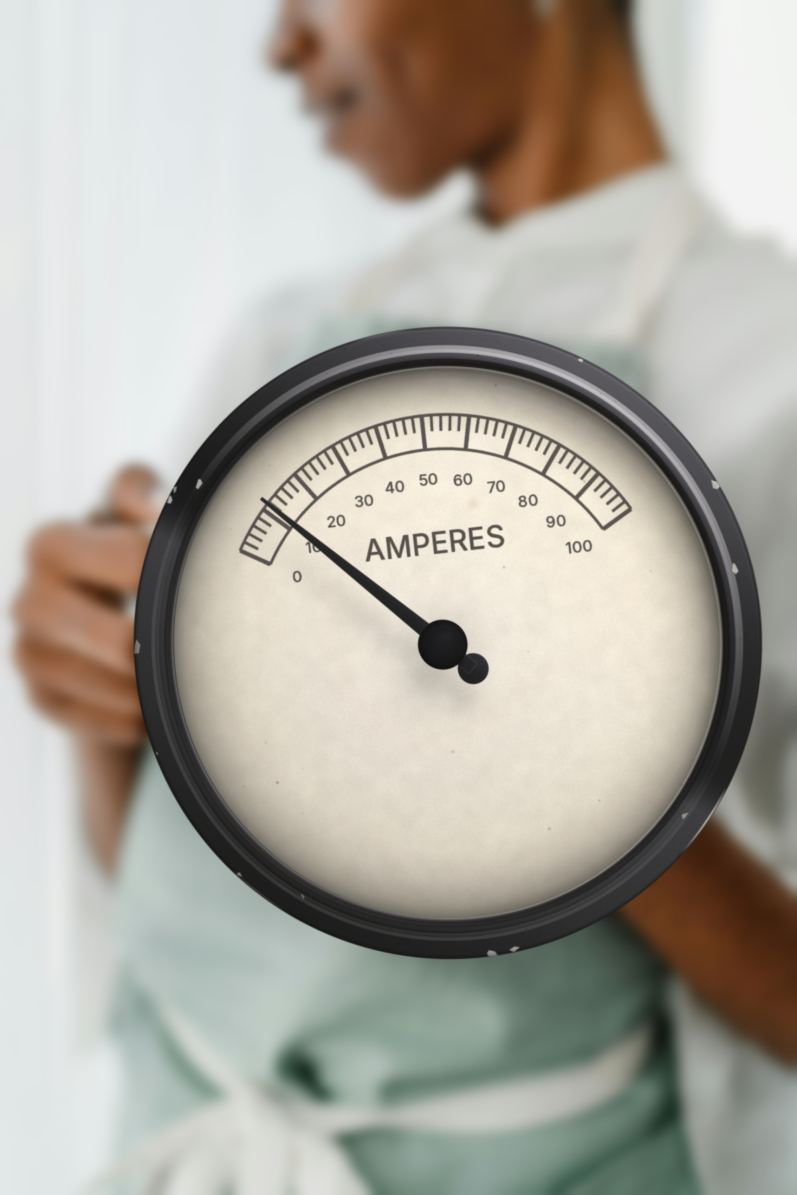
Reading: **12** A
